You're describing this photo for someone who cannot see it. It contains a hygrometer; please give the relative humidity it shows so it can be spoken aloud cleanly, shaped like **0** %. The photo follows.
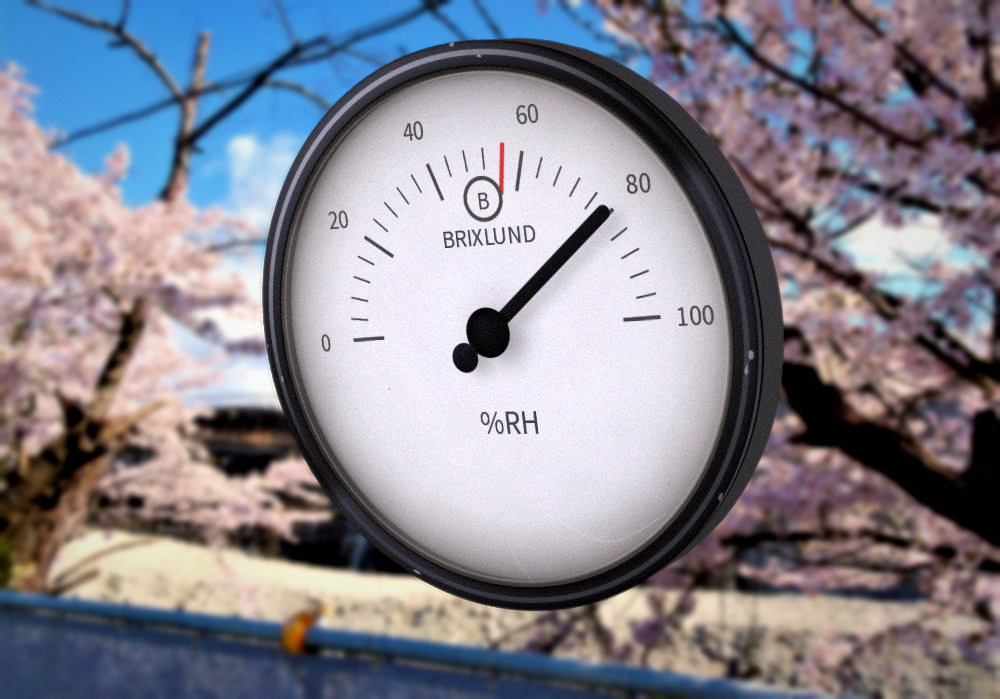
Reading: **80** %
